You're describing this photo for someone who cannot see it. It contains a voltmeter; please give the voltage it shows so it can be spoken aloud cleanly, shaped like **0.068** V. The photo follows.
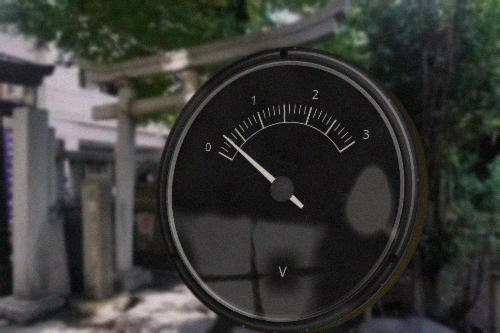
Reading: **0.3** V
